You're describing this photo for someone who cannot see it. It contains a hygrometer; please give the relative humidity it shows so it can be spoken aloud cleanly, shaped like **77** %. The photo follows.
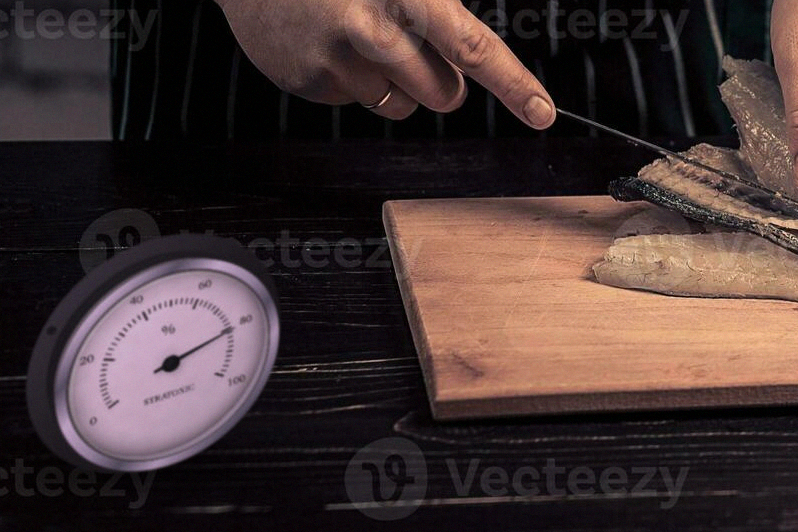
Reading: **80** %
